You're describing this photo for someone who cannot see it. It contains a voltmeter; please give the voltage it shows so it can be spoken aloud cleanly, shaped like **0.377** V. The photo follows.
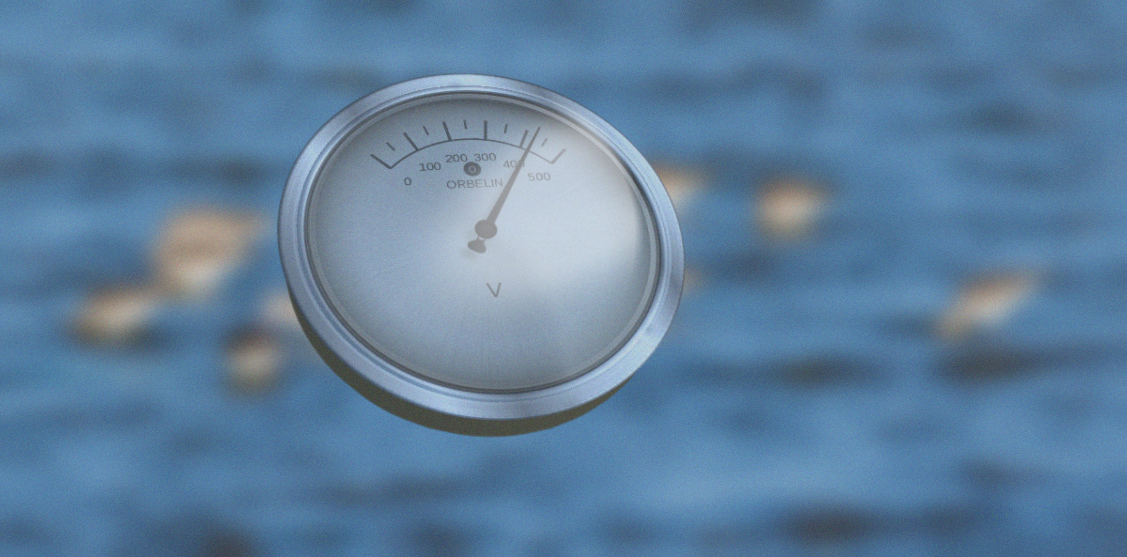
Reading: **425** V
